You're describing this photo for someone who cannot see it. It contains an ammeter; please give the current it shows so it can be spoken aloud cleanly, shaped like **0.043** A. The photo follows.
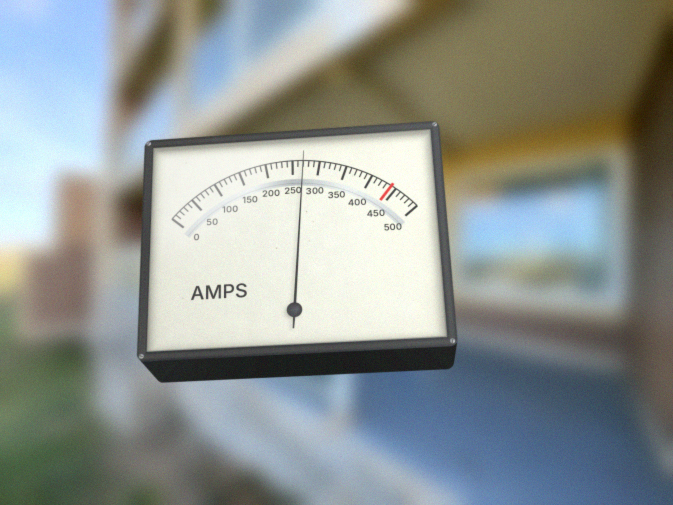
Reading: **270** A
